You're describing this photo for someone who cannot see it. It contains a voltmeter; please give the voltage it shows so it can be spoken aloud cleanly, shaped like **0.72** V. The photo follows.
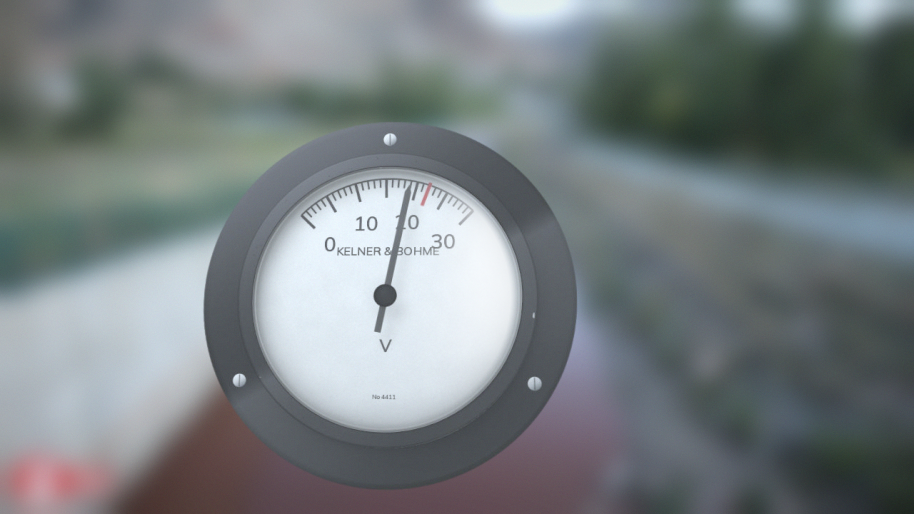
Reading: **19** V
